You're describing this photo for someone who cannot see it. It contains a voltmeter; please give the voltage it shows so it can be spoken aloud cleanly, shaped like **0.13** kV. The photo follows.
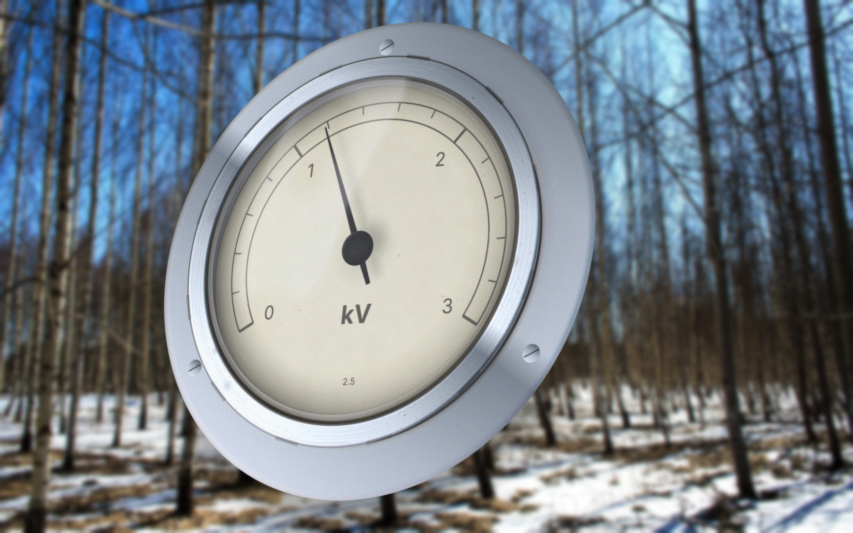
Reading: **1.2** kV
